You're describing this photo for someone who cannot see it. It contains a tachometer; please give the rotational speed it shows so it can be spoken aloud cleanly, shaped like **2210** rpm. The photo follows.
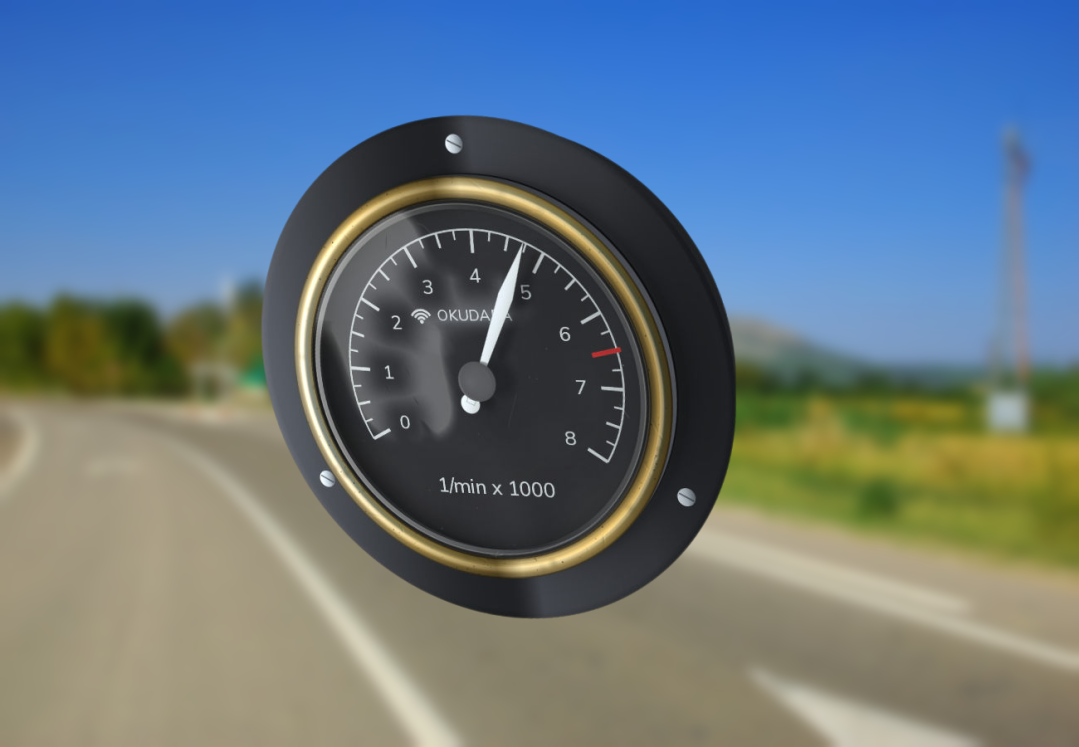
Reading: **4750** rpm
